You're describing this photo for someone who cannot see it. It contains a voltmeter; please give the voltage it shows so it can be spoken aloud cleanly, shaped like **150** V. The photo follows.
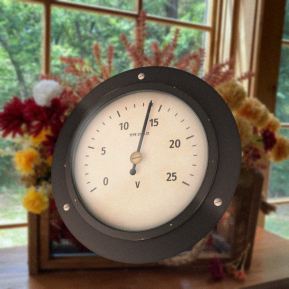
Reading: **14** V
